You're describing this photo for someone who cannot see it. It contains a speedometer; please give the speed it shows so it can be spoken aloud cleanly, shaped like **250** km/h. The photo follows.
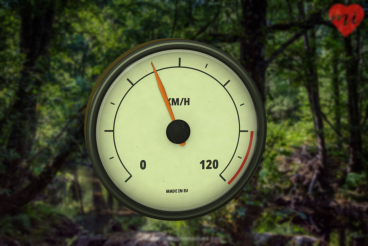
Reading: **50** km/h
